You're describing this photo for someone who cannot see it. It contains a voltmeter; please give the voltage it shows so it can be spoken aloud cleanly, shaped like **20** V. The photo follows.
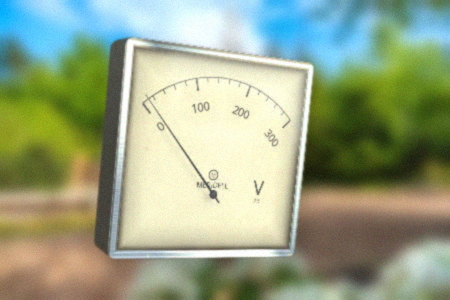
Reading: **10** V
